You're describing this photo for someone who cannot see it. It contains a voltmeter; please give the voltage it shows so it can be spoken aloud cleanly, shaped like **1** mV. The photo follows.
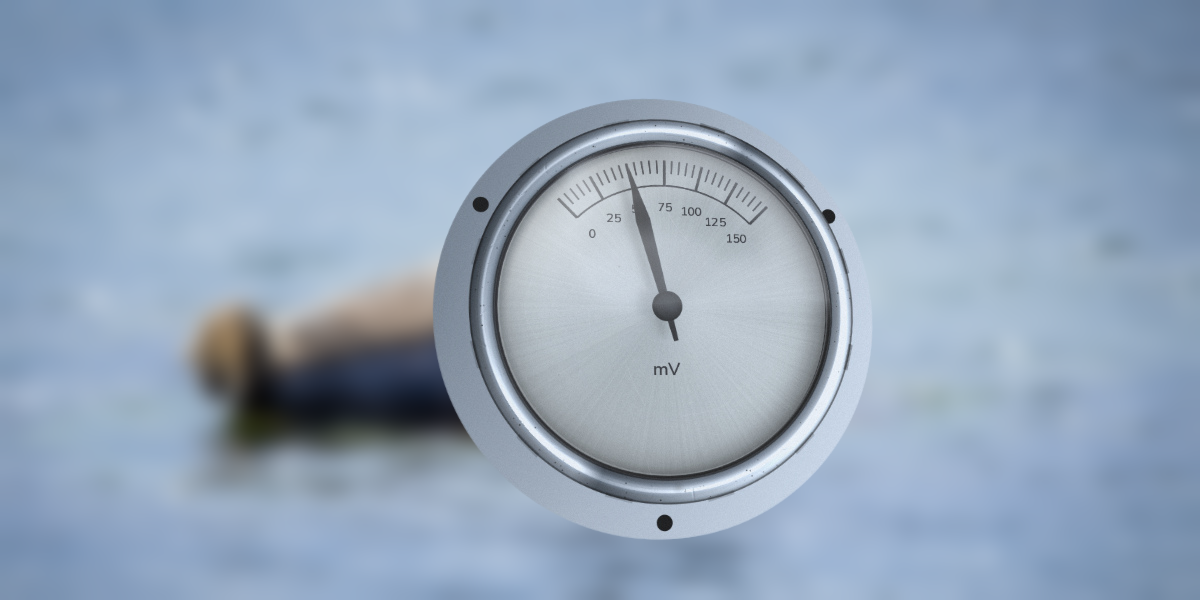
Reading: **50** mV
